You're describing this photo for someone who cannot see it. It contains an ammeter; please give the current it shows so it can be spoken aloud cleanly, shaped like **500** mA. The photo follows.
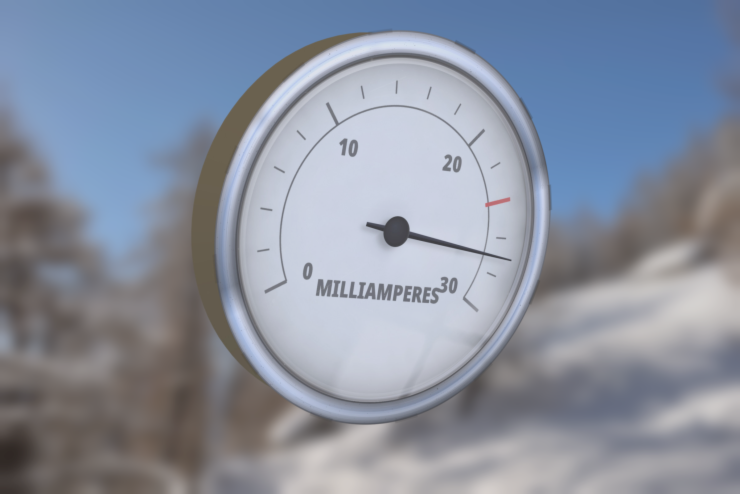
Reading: **27** mA
